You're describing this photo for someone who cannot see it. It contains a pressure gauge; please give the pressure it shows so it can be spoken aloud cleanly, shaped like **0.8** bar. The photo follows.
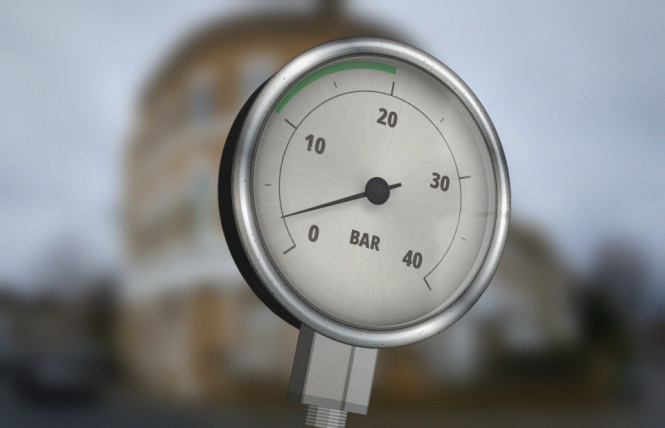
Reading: **2.5** bar
